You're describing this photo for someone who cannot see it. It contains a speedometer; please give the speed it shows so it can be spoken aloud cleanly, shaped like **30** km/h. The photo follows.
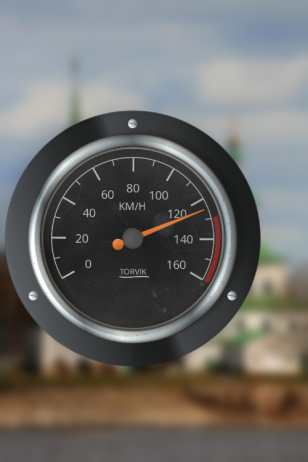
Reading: **125** km/h
